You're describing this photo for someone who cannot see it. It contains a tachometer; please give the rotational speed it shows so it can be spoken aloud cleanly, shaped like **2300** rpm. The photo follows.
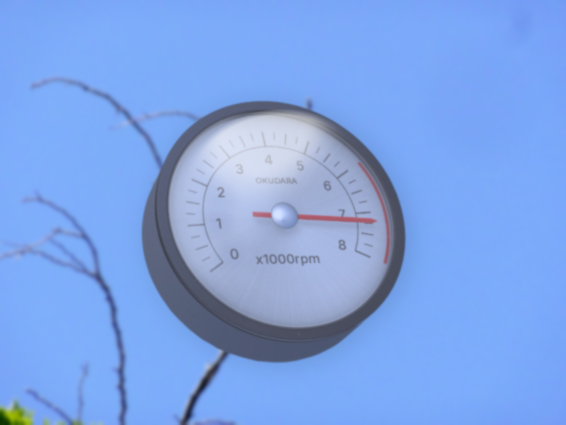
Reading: **7250** rpm
